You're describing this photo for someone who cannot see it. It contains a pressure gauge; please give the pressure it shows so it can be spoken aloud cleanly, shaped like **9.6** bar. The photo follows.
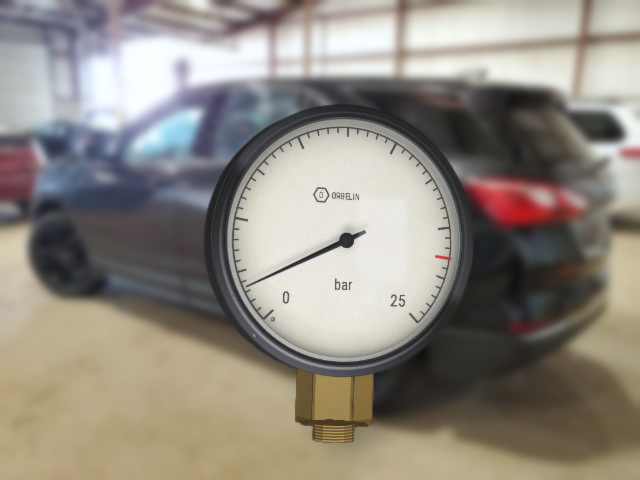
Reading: **1.75** bar
